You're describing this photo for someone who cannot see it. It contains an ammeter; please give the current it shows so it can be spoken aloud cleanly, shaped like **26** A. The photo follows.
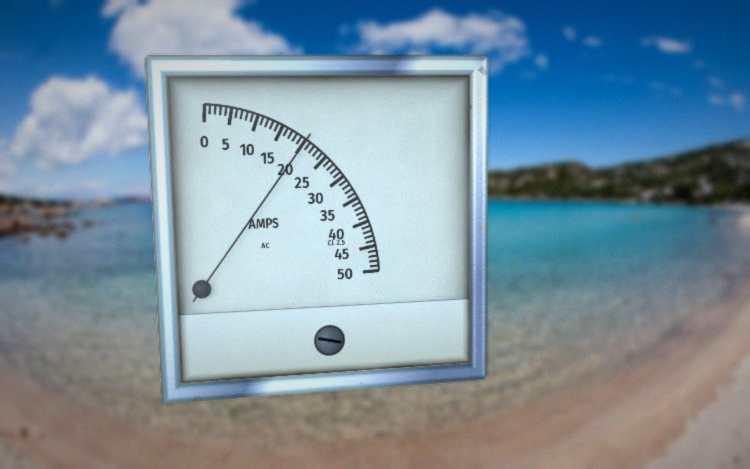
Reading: **20** A
